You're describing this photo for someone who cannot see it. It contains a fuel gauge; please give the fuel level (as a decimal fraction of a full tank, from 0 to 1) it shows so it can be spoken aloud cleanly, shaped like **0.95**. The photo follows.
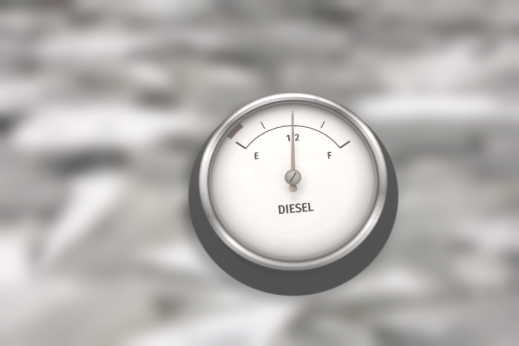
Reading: **0.5**
